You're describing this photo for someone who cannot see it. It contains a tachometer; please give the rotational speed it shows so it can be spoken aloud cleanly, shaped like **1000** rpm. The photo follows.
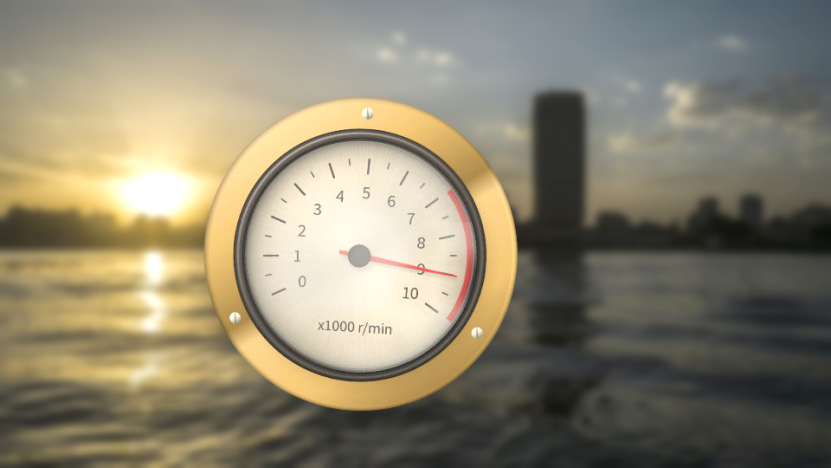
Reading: **9000** rpm
